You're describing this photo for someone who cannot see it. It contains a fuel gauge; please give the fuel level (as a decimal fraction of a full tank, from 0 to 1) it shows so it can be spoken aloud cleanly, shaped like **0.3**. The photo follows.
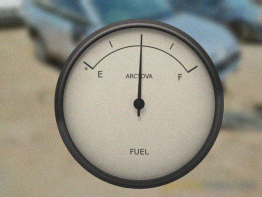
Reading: **0.5**
